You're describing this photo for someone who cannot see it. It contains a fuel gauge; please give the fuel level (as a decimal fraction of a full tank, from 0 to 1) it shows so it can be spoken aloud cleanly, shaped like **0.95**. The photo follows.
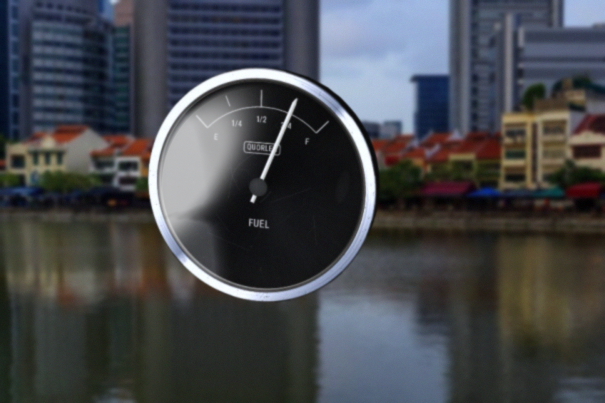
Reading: **0.75**
